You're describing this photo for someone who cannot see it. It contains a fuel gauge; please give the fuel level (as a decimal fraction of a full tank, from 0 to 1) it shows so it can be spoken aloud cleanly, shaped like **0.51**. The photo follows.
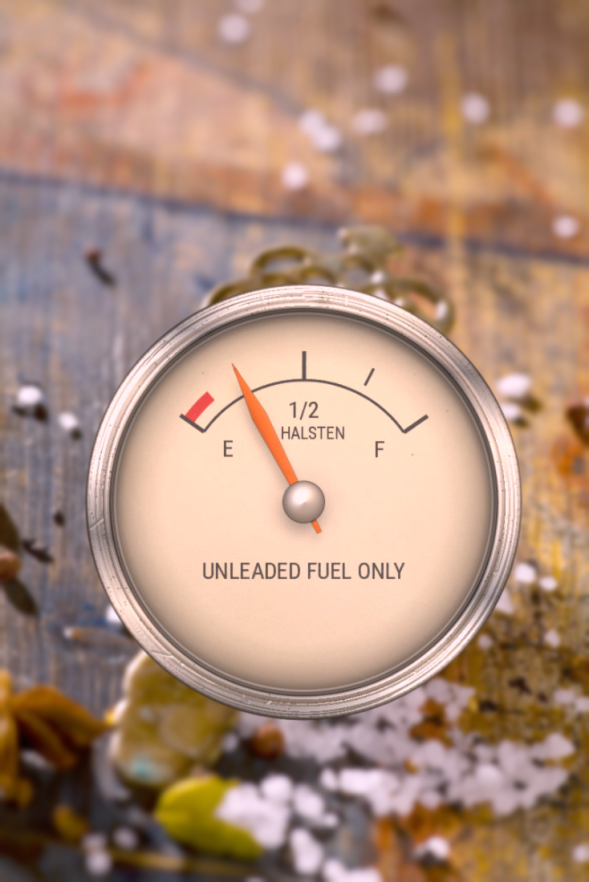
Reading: **0.25**
